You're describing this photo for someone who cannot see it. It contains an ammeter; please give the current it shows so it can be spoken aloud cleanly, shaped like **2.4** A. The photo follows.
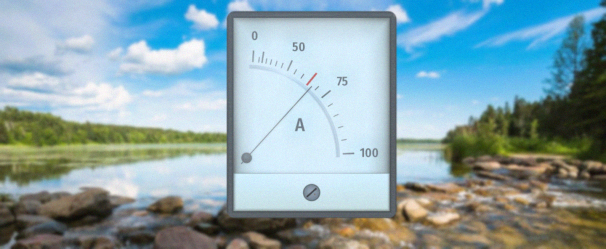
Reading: **67.5** A
